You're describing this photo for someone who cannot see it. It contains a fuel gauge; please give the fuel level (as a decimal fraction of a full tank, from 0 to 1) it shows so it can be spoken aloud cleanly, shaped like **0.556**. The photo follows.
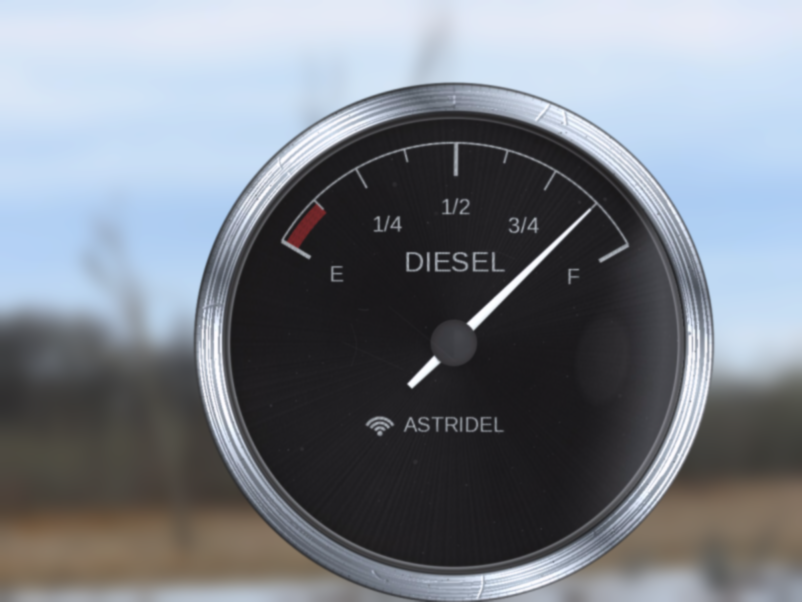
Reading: **0.875**
